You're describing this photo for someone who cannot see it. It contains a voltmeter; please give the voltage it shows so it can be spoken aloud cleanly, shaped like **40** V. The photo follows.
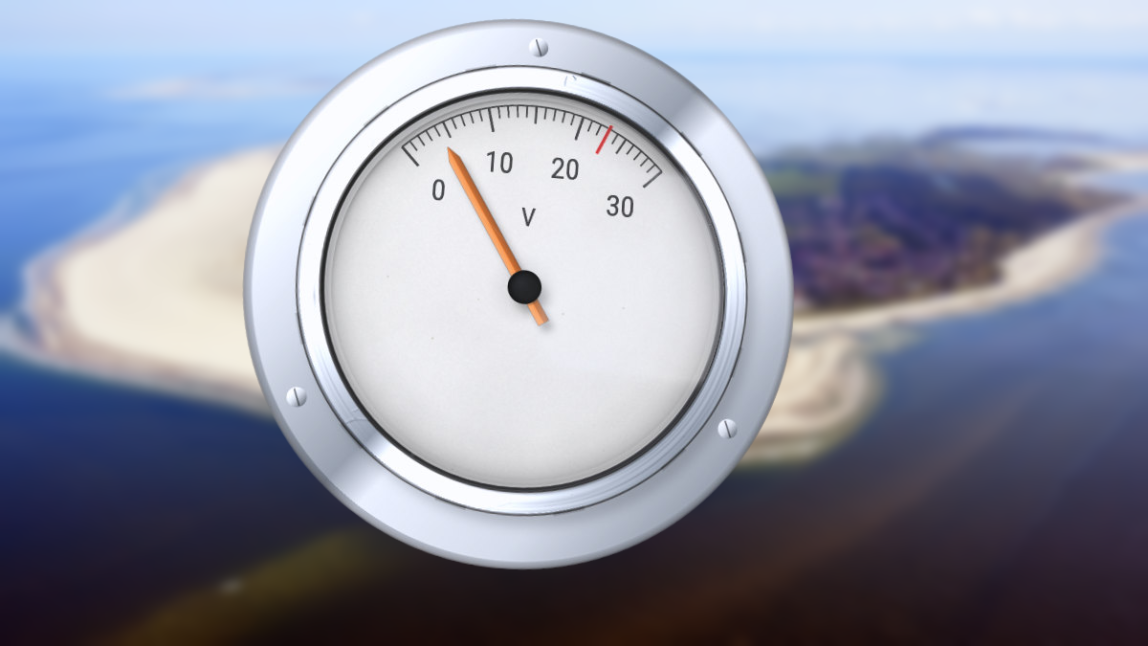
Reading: **4** V
